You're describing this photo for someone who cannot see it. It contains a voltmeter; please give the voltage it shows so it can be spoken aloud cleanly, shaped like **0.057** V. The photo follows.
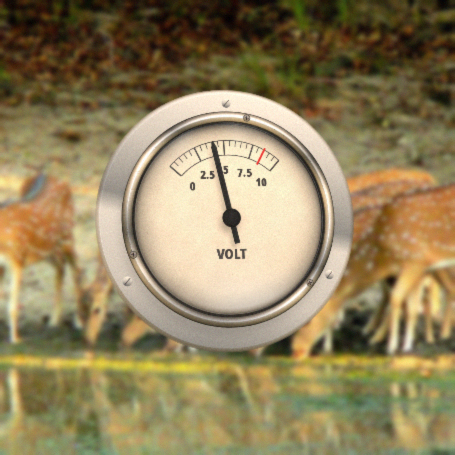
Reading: **4** V
